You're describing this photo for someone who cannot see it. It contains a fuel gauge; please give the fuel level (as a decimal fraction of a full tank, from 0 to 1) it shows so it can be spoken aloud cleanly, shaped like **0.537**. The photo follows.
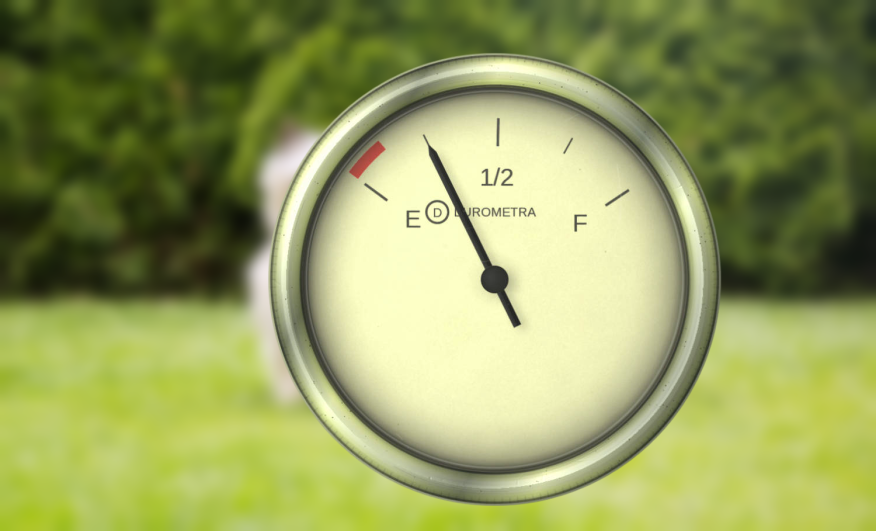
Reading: **0.25**
